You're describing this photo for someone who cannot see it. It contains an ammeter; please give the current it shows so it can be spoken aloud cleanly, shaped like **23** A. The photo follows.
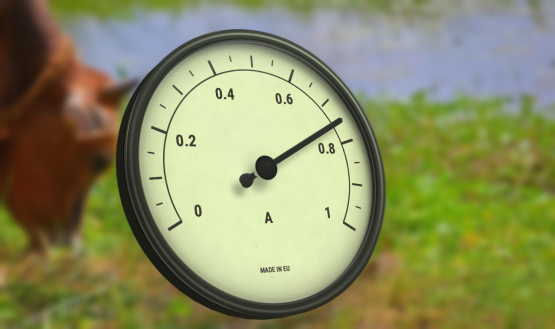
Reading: **0.75** A
